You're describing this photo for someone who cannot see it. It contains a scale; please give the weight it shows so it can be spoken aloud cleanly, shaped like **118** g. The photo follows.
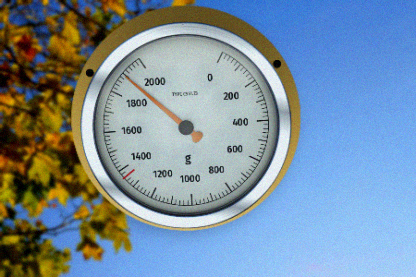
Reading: **1900** g
